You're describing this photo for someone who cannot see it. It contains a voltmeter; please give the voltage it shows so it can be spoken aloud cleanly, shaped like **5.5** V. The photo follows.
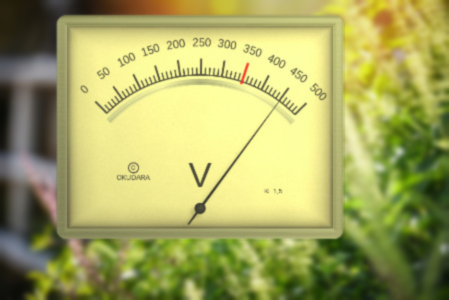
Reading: **450** V
